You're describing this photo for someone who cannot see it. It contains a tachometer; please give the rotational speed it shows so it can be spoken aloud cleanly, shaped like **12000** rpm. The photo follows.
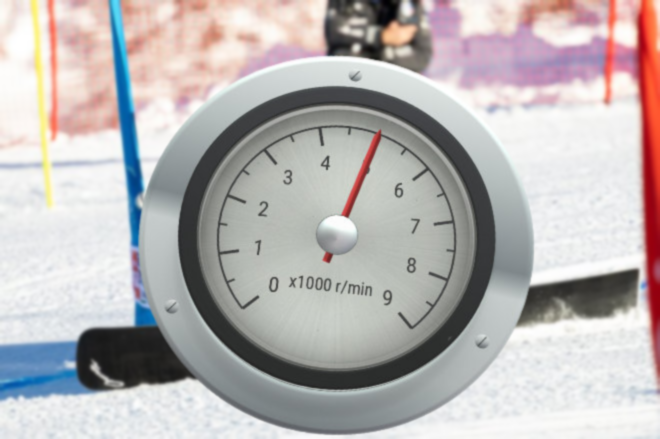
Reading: **5000** rpm
